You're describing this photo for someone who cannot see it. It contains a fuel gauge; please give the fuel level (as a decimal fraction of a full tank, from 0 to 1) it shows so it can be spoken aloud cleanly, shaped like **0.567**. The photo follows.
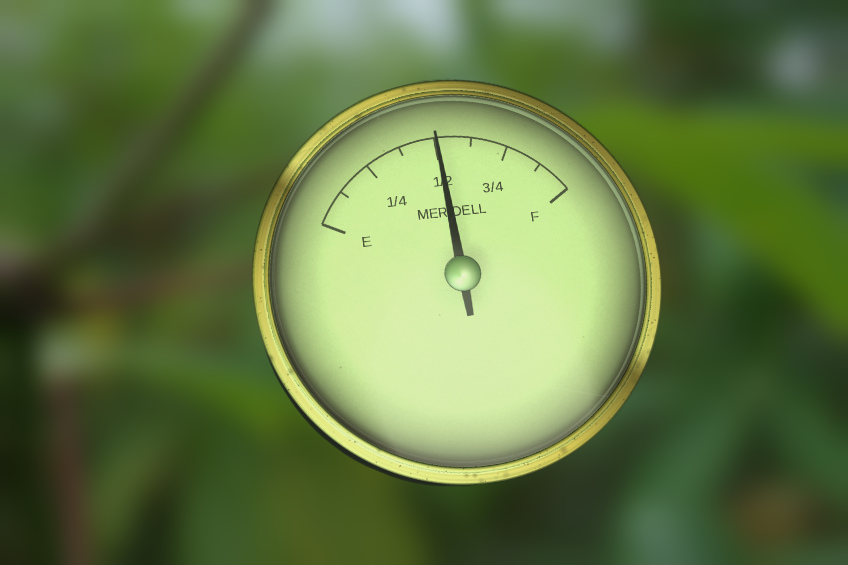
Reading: **0.5**
